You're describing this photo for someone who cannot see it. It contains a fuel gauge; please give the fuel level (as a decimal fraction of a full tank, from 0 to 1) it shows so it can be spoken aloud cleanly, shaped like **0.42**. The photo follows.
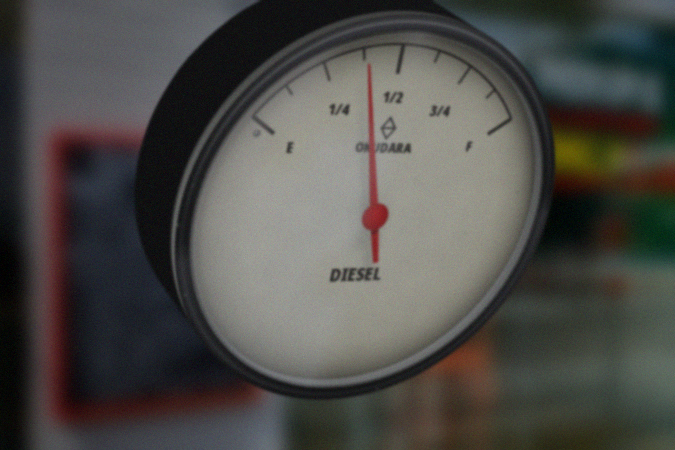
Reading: **0.375**
